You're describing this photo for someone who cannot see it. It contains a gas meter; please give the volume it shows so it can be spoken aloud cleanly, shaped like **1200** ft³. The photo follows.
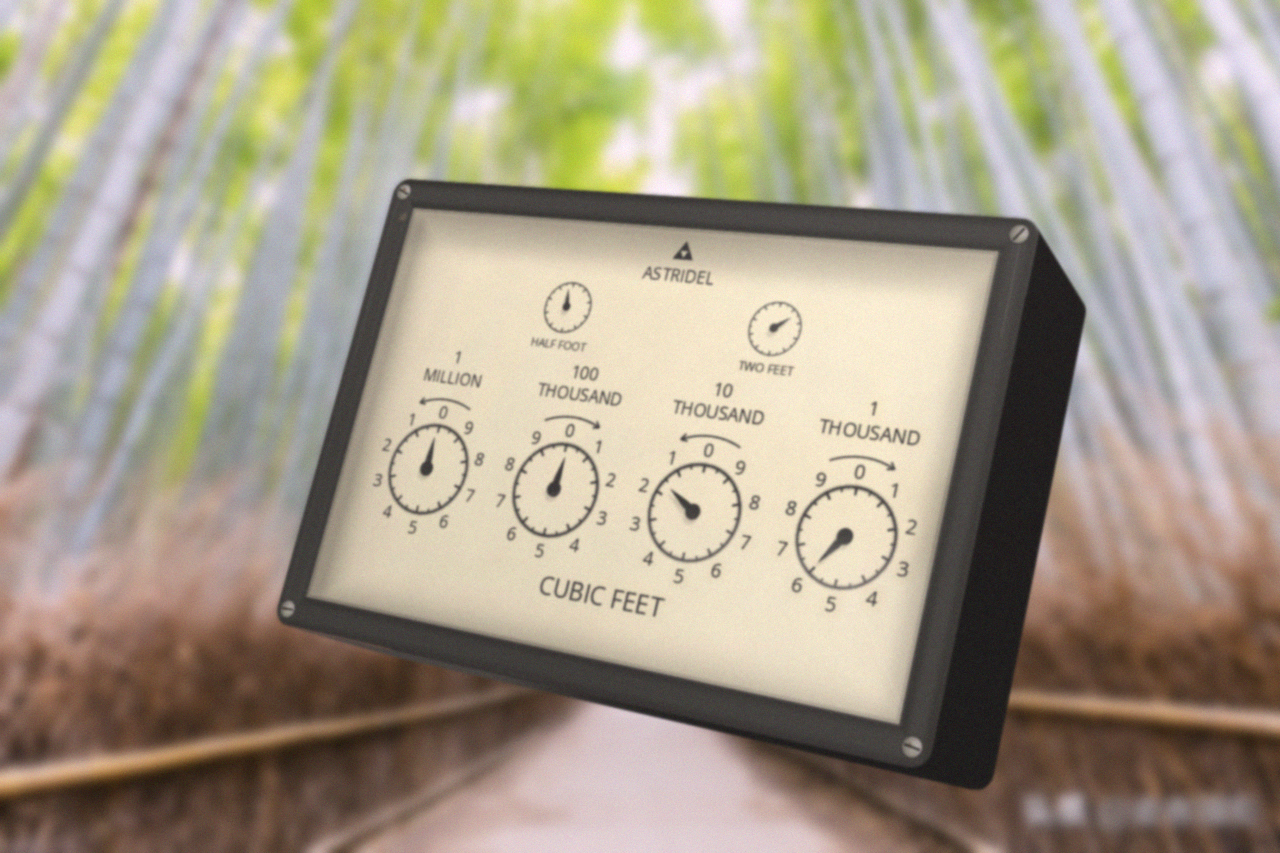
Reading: **1600** ft³
